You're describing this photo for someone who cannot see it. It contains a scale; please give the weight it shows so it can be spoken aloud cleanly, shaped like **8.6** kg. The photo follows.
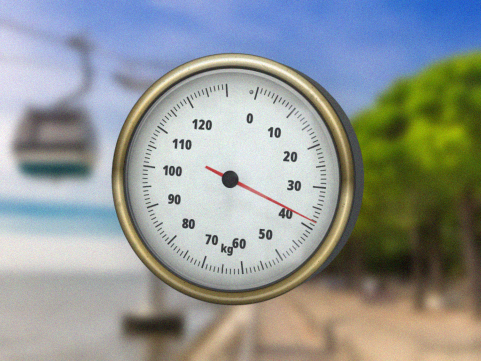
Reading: **38** kg
